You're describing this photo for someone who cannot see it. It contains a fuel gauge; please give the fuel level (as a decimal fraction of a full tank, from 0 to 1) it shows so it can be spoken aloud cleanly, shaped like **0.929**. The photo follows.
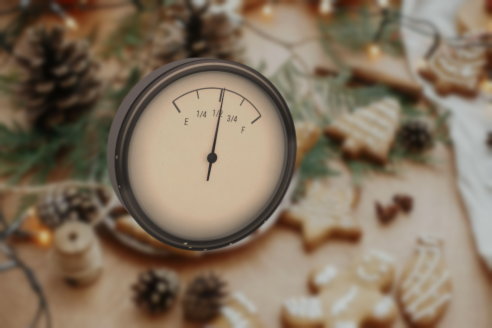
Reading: **0.5**
